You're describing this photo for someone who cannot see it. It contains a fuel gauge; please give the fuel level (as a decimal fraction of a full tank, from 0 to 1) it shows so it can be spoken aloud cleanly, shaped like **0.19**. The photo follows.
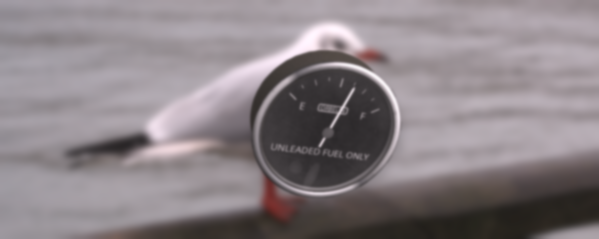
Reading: **0.625**
